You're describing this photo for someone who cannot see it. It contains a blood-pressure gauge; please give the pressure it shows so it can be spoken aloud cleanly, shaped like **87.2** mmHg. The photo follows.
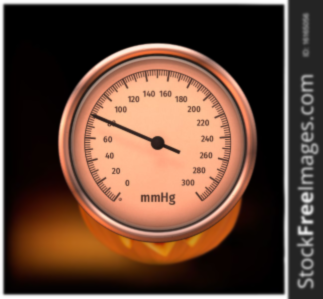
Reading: **80** mmHg
